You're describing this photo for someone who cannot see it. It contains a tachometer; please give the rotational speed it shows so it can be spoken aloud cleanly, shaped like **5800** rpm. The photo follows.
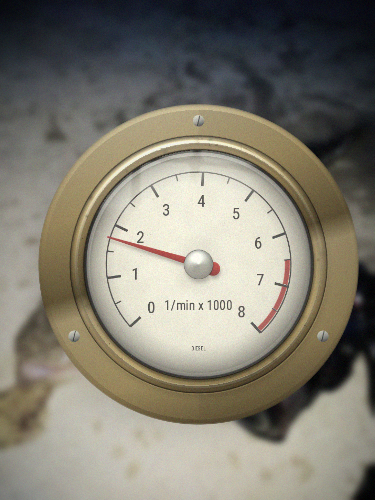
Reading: **1750** rpm
